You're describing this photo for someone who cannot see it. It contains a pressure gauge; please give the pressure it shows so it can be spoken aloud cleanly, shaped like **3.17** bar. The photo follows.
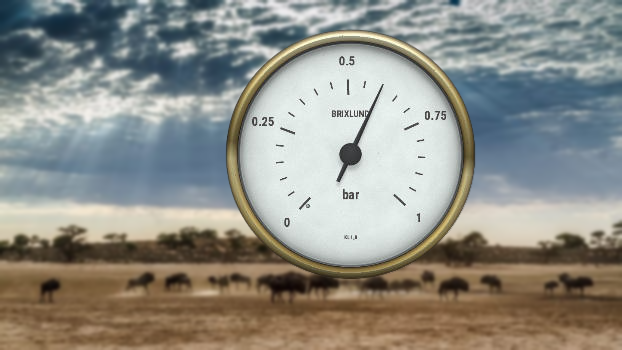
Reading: **0.6** bar
